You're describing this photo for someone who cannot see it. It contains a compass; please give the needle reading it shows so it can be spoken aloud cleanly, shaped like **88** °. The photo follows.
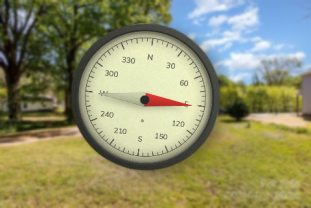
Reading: **90** °
